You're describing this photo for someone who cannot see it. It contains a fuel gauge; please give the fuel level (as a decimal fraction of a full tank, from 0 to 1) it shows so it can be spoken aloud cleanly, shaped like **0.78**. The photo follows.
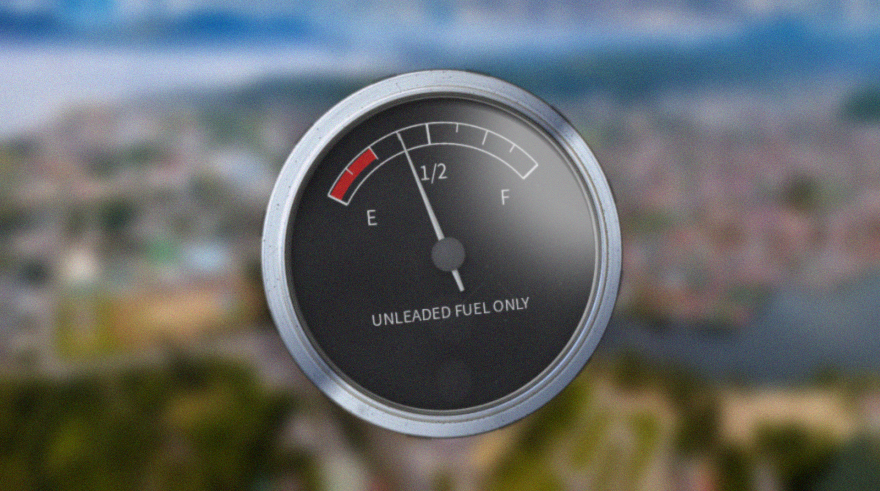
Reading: **0.375**
